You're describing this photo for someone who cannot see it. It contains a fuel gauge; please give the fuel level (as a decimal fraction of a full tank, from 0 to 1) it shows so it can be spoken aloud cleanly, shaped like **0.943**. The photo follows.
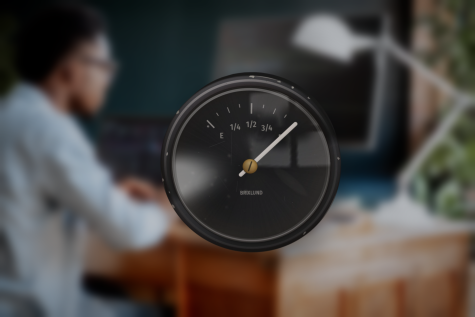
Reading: **1**
